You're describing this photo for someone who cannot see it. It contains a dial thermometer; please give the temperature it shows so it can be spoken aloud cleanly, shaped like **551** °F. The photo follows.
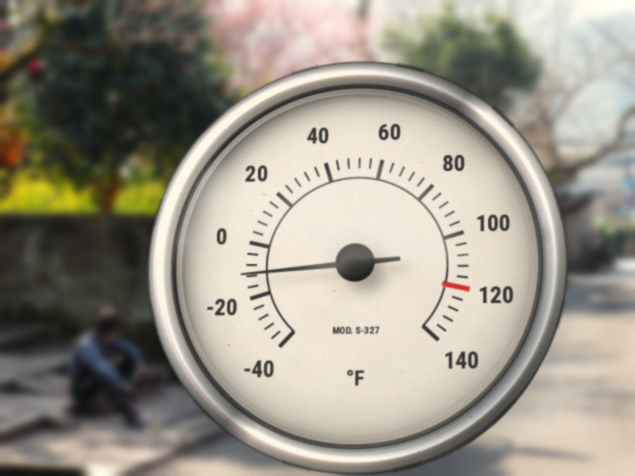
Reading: **-12** °F
